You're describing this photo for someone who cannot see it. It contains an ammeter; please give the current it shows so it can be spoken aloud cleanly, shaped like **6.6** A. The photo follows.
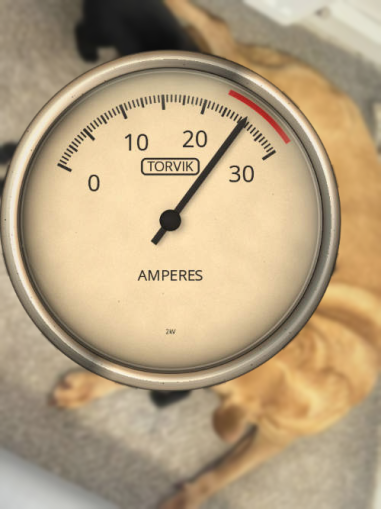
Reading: **25** A
